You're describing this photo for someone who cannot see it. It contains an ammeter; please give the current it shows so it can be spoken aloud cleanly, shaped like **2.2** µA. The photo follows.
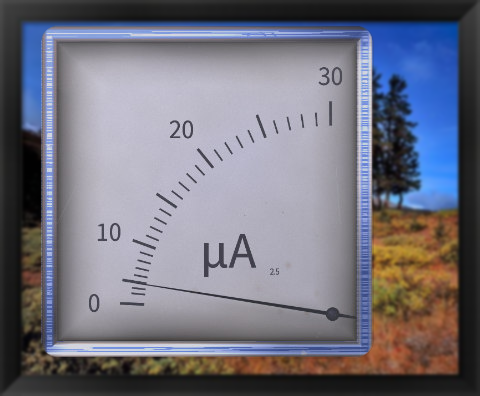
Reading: **5** µA
